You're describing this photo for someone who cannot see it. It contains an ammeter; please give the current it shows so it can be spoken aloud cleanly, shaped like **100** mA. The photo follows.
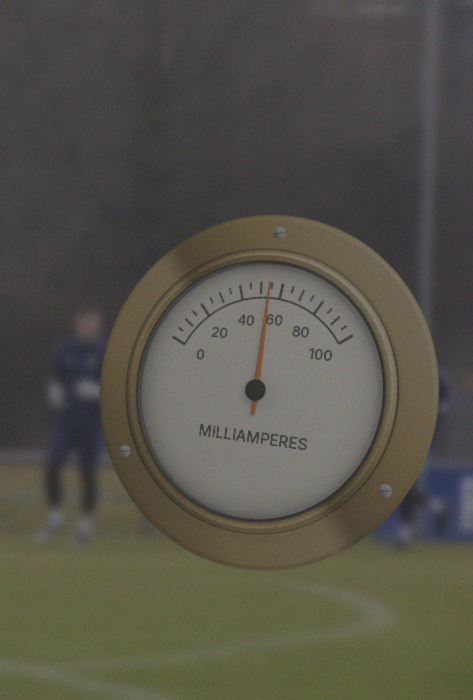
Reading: **55** mA
